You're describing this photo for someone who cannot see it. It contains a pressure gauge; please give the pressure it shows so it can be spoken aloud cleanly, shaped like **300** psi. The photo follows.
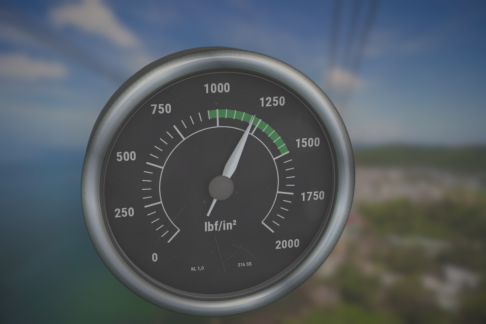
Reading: **1200** psi
